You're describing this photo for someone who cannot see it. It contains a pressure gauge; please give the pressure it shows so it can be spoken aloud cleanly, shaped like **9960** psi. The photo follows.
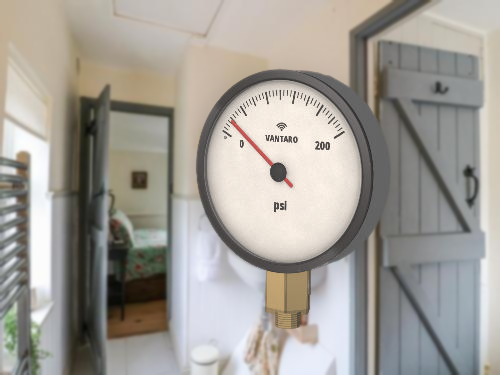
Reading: **20** psi
